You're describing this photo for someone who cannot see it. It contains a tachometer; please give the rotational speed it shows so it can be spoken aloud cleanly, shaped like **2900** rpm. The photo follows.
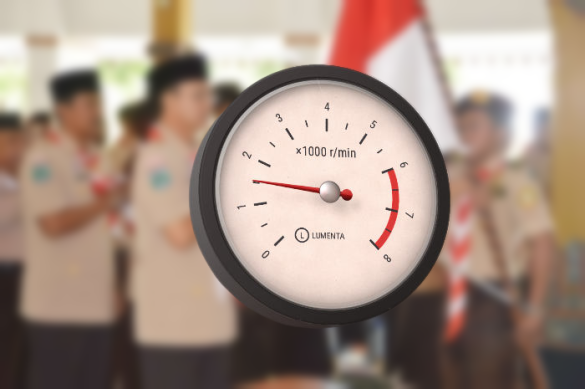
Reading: **1500** rpm
